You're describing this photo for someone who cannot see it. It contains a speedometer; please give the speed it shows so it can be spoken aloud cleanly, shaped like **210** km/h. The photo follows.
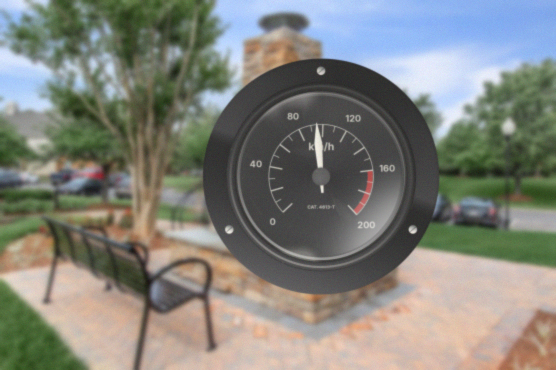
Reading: **95** km/h
